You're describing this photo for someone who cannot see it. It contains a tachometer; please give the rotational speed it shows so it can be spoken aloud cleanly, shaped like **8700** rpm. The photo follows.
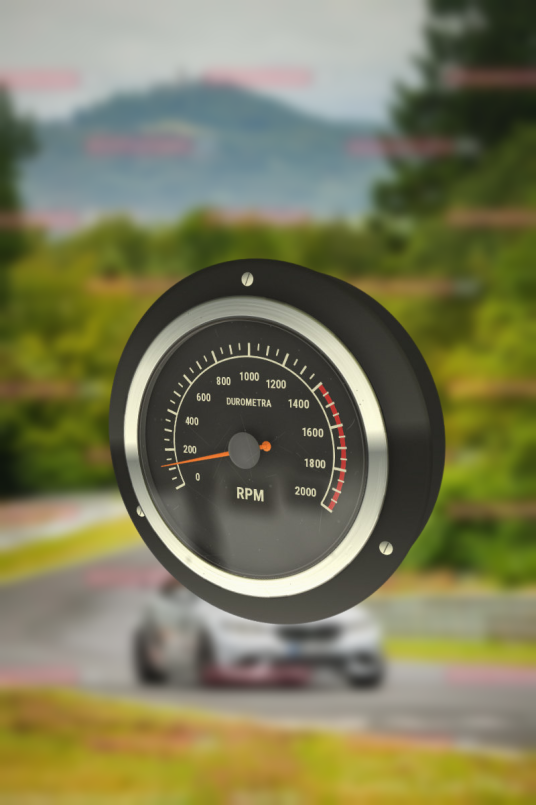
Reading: **125** rpm
